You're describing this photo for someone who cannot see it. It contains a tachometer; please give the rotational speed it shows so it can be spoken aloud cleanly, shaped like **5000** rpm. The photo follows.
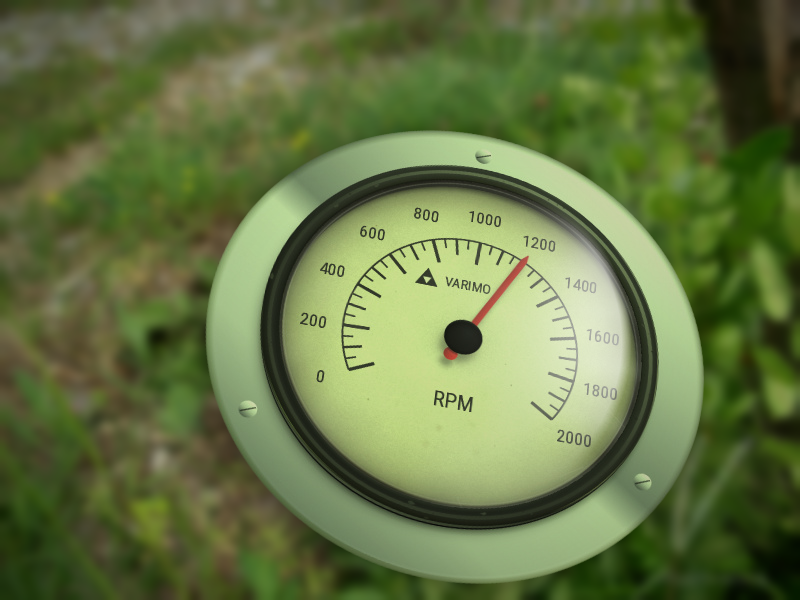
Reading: **1200** rpm
